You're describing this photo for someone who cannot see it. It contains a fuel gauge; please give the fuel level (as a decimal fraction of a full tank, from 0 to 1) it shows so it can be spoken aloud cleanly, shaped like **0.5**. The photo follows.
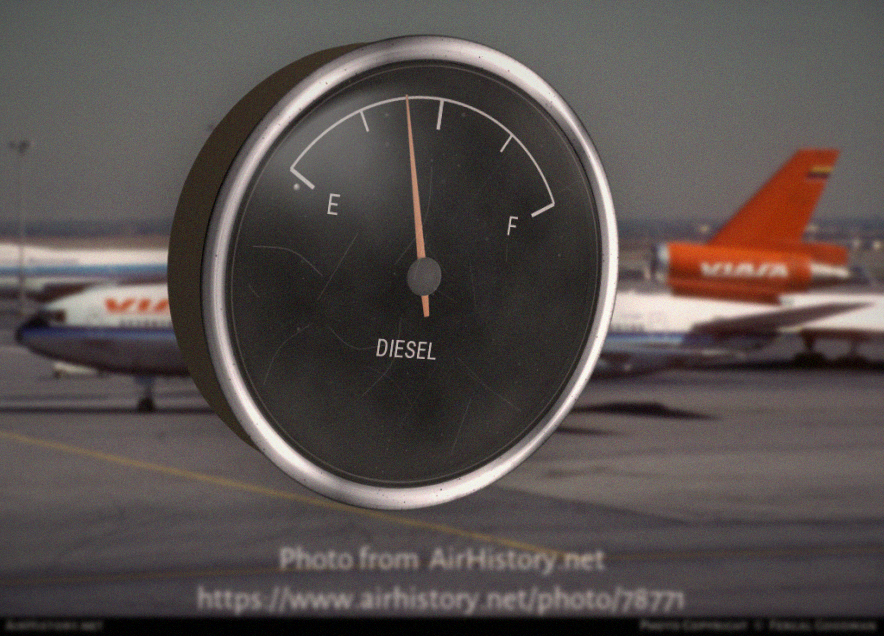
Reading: **0.375**
